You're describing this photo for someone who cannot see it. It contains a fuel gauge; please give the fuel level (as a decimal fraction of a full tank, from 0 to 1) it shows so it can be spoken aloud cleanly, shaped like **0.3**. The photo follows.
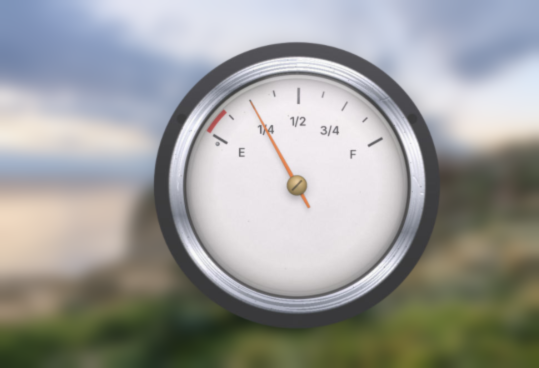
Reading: **0.25**
